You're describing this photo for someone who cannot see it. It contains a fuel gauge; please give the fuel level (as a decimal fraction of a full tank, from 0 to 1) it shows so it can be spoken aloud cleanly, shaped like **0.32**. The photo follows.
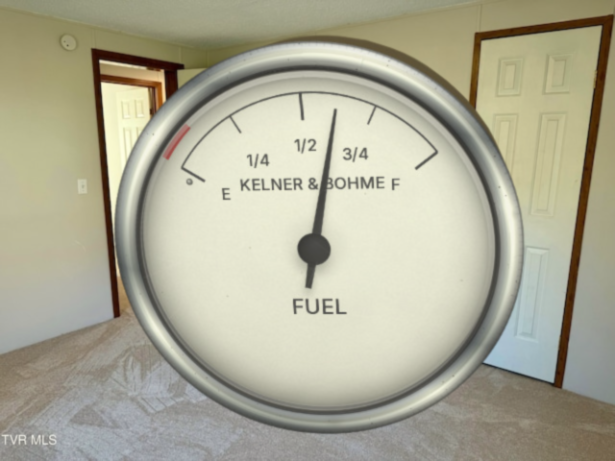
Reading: **0.625**
